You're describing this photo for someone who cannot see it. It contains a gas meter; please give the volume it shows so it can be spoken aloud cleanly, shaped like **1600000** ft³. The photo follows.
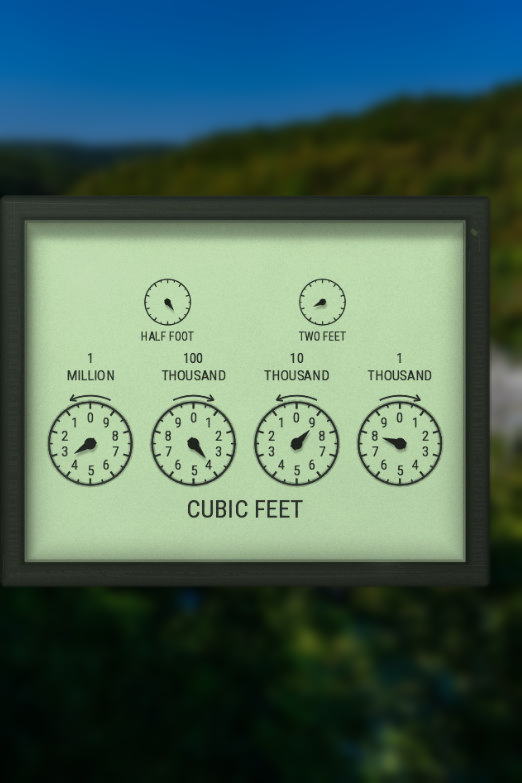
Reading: **338800** ft³
